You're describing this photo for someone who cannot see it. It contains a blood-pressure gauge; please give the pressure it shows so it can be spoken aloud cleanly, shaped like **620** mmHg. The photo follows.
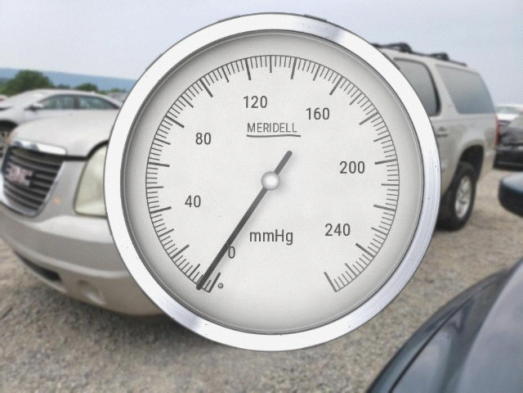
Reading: **4** mmHg
